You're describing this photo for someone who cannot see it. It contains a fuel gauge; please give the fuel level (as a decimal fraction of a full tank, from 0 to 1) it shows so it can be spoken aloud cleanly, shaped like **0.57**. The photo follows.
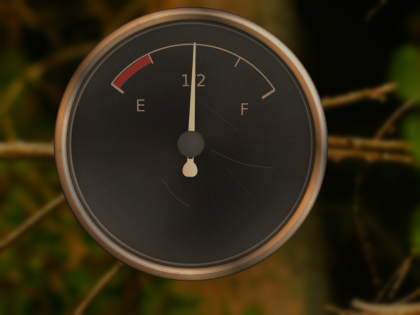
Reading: **0.5**
